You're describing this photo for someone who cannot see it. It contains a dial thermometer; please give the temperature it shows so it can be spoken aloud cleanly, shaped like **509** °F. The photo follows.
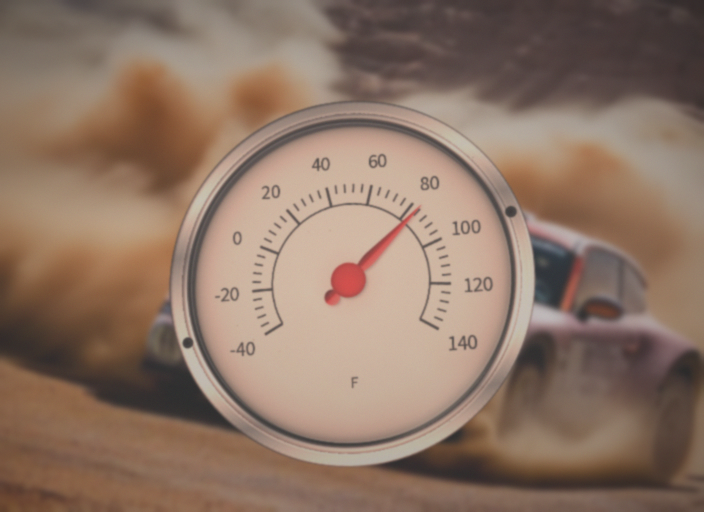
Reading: **84** °F
